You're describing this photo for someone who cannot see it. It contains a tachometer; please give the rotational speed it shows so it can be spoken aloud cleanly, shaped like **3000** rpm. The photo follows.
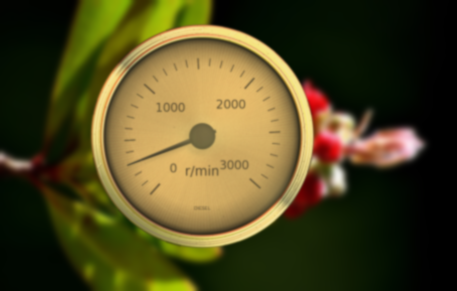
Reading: **300** rpm
